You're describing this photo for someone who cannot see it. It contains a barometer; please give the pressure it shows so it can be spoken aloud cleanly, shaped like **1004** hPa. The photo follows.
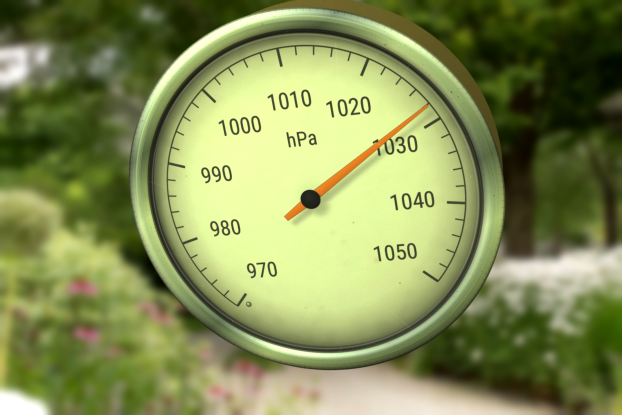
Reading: **1028** hPa
